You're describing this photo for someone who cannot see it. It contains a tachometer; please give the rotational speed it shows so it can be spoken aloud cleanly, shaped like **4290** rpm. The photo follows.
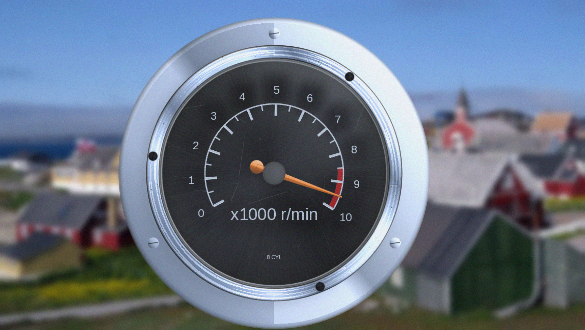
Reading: **9500** rpm
